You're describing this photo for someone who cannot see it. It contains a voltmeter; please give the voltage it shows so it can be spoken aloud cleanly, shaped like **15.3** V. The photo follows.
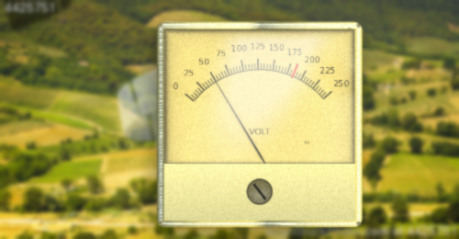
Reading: **50** V
